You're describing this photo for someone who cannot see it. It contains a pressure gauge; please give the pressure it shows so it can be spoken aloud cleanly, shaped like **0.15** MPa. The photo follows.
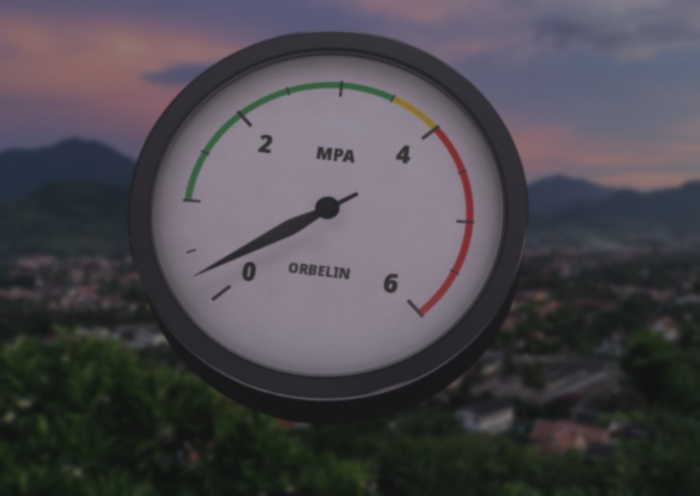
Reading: **0.25** MPa
